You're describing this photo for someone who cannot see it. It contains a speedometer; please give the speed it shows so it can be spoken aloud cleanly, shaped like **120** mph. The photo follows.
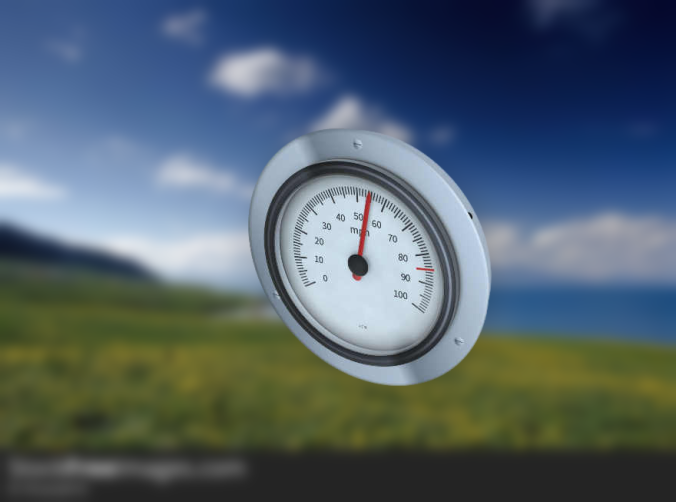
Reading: **55** mph
